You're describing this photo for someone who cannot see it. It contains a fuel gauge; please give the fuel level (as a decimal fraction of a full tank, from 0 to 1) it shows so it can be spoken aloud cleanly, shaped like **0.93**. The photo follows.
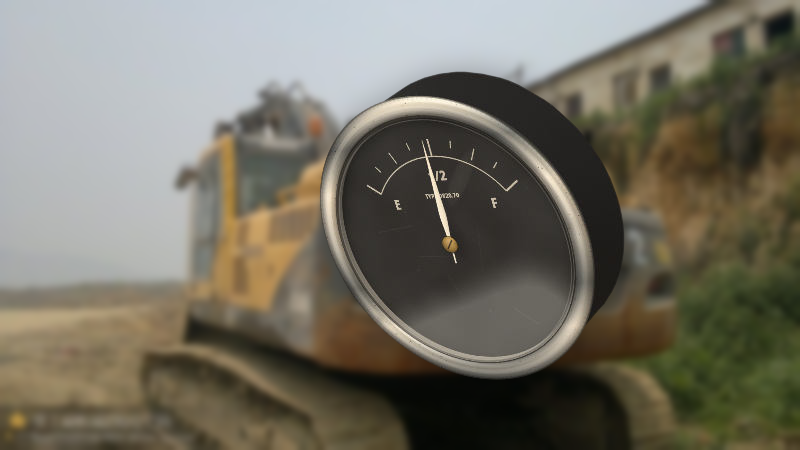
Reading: **0.5**
